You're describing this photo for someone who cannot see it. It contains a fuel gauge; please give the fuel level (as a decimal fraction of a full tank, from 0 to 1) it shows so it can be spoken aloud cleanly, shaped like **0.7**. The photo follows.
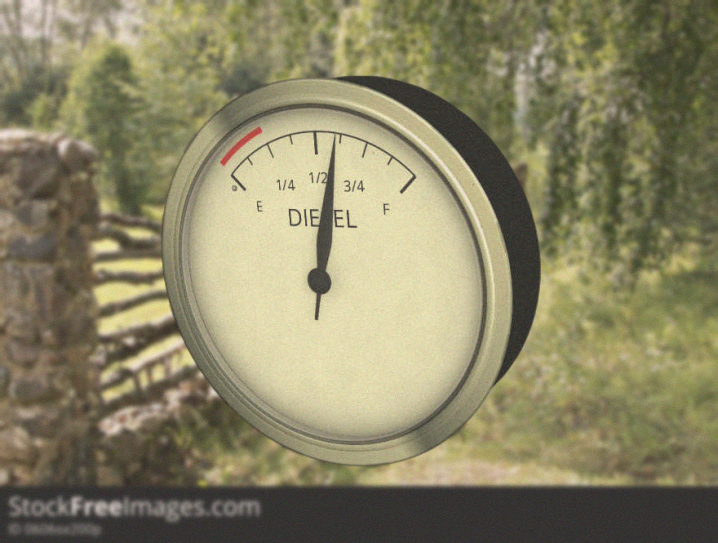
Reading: **0.625**
